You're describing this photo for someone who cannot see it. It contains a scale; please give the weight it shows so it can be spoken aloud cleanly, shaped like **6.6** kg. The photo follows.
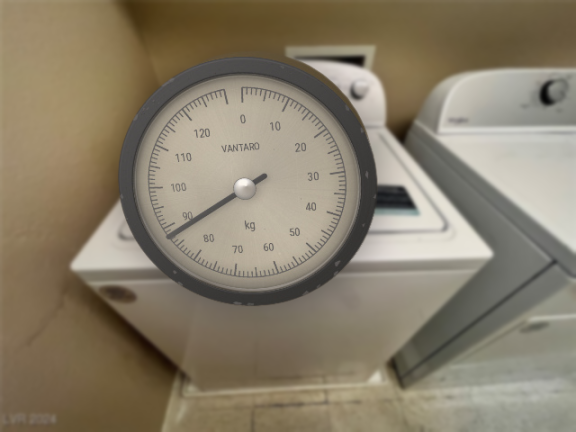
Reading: **88** kg
